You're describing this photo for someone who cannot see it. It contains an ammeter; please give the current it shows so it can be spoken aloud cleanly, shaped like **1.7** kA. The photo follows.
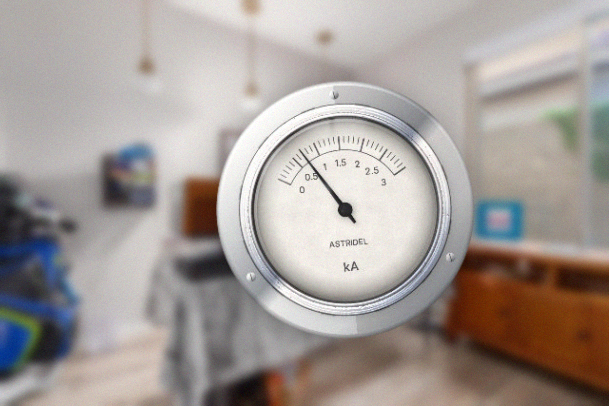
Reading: **0.7** kA
